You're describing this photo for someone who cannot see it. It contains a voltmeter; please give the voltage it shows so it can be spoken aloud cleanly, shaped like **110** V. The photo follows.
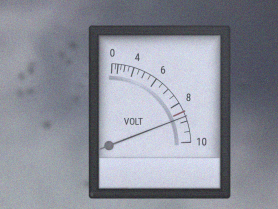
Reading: **8.75** V
